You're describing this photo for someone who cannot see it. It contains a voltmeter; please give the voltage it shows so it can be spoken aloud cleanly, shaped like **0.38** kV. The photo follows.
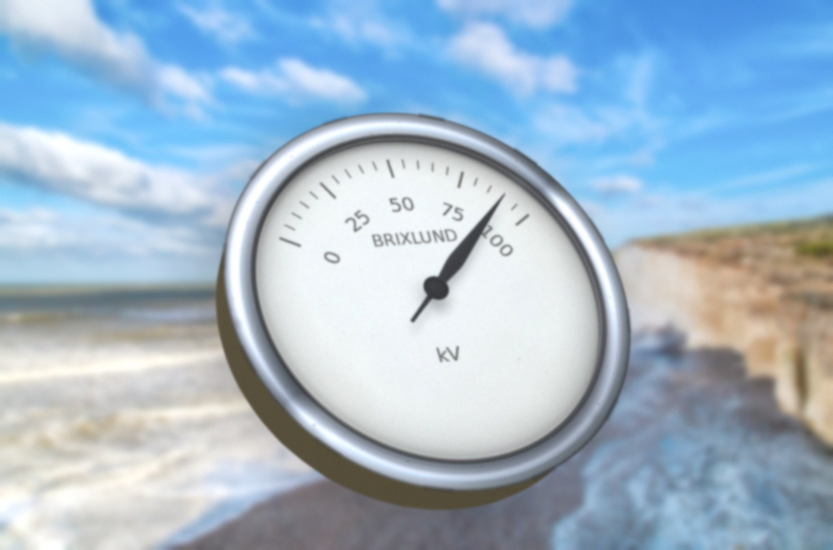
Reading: **90** kV
